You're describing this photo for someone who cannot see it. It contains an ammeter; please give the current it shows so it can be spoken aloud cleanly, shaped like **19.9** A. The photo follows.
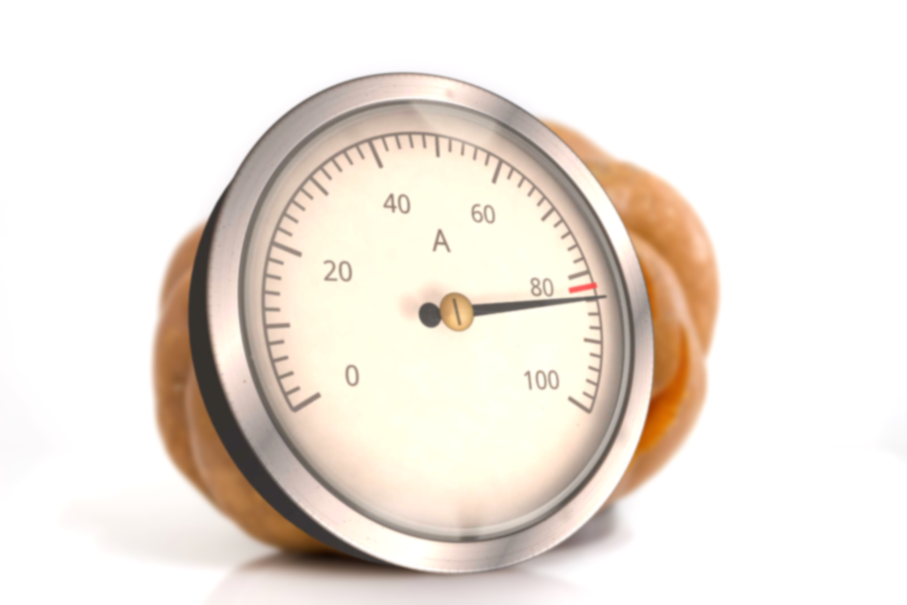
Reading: **84** A
